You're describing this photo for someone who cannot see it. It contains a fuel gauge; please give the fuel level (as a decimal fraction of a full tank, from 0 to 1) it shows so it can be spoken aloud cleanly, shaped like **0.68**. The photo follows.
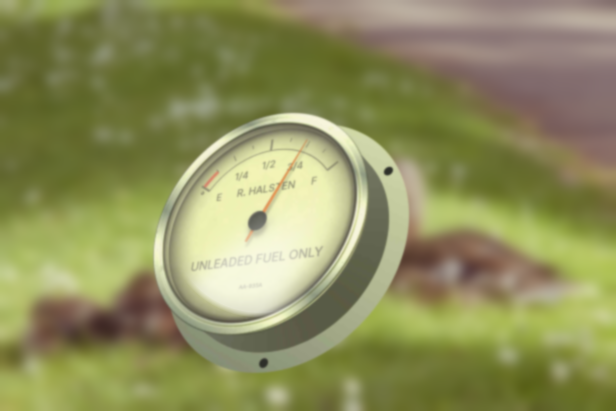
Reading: **0.75**
